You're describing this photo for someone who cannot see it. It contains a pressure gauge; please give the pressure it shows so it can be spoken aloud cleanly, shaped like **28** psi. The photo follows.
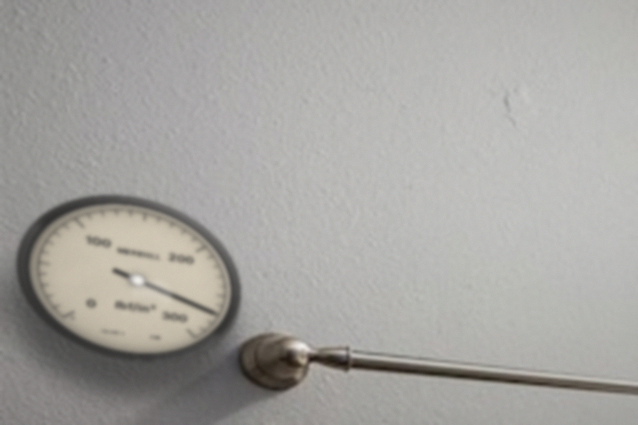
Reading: **270** psi
